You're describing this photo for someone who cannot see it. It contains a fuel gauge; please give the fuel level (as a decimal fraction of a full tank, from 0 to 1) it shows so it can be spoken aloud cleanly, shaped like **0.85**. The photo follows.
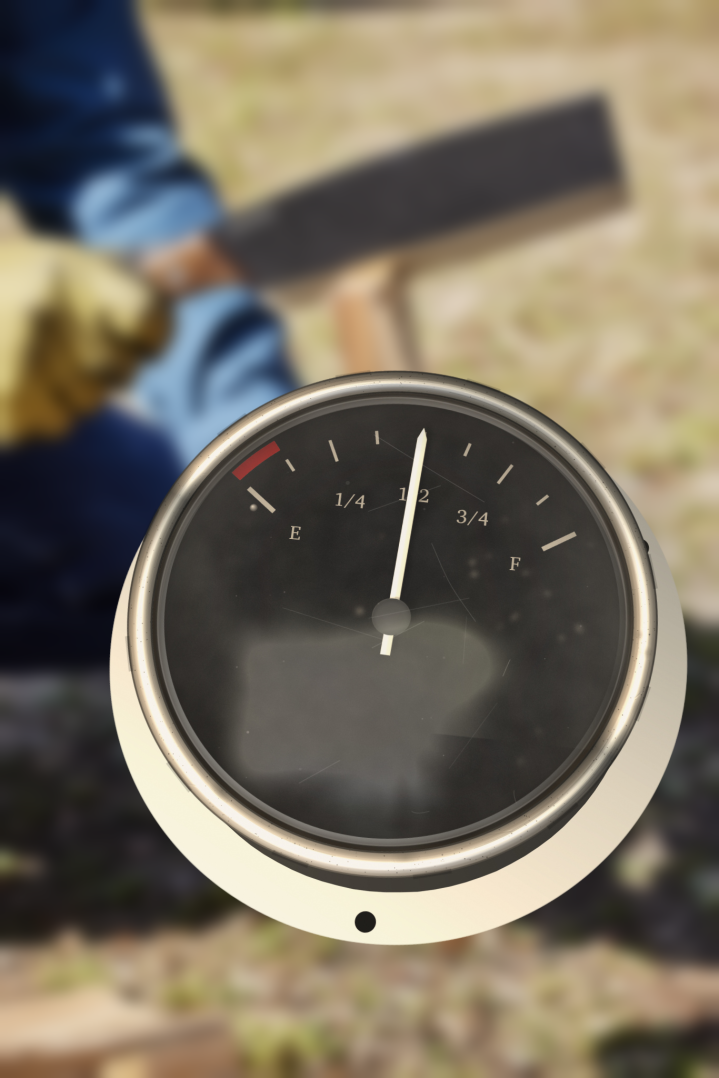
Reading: **0.5**
